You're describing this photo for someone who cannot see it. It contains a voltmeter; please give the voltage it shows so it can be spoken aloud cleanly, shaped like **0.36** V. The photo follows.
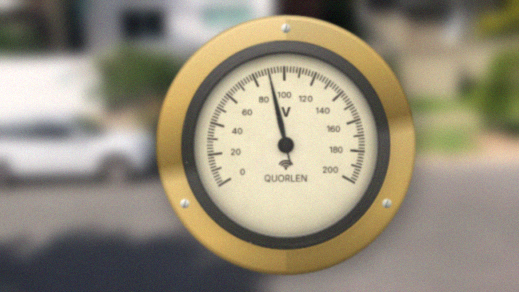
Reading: **90** V
